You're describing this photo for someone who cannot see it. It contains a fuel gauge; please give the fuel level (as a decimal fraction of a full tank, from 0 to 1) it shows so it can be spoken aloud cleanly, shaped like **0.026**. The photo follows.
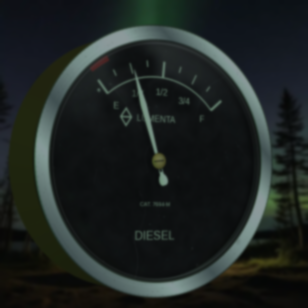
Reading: **0.25**
